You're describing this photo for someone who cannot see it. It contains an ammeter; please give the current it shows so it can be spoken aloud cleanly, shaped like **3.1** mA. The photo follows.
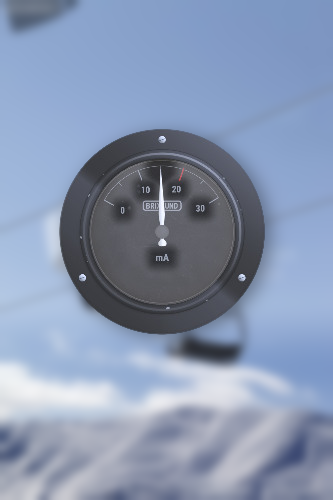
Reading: **15** mA
